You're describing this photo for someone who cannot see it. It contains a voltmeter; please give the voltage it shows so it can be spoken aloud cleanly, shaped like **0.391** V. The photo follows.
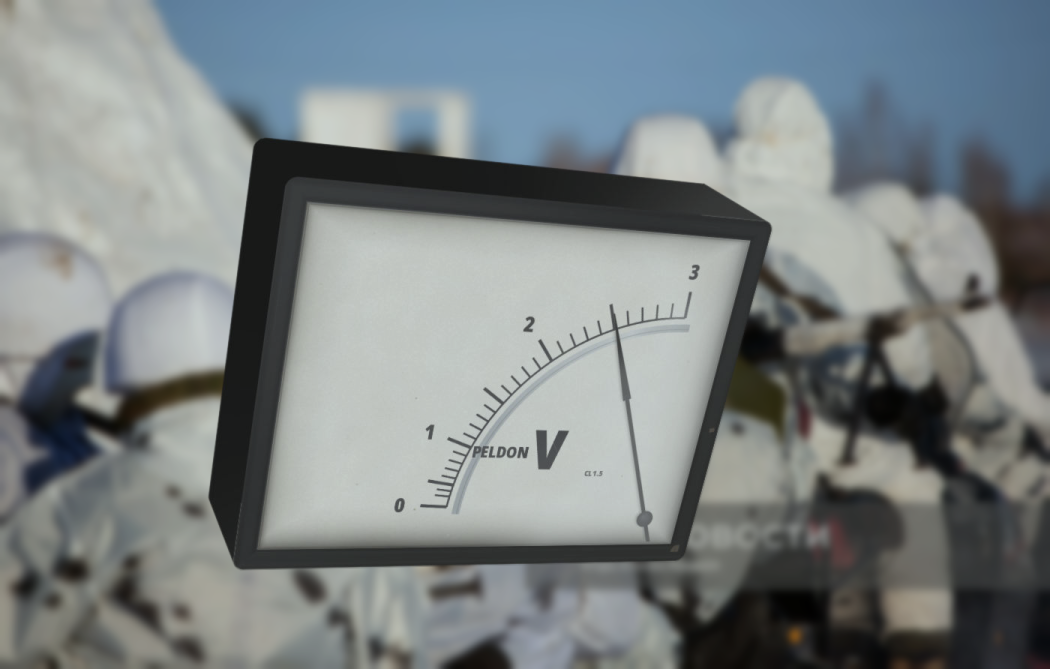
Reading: **2.5** V
